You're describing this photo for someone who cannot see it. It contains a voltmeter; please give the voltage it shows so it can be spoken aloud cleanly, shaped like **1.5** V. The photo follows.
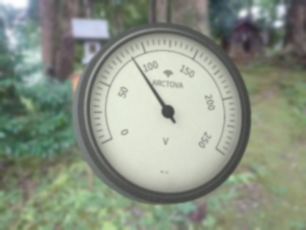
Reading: **85** V
